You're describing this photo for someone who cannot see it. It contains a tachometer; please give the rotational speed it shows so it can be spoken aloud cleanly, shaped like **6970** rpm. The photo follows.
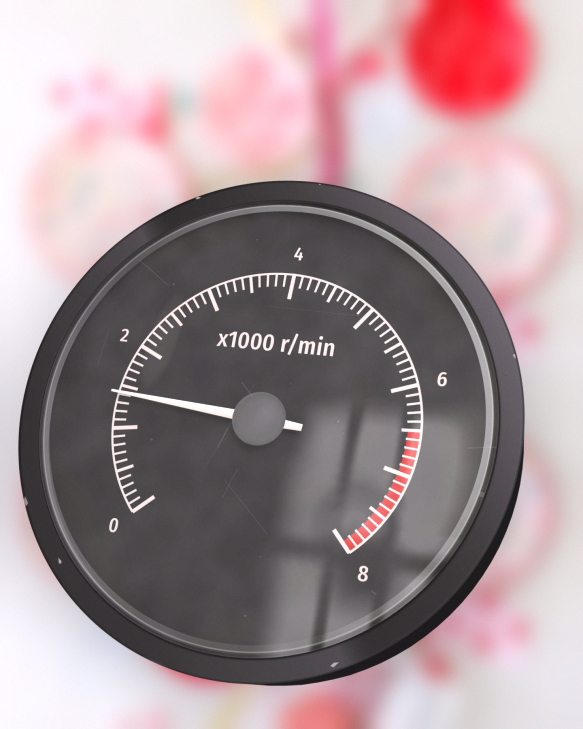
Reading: **1400** rpm
